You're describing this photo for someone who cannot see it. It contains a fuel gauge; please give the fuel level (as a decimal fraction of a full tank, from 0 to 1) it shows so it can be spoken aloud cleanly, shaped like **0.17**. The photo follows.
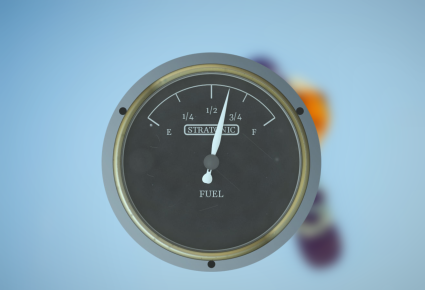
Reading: **0.625**
